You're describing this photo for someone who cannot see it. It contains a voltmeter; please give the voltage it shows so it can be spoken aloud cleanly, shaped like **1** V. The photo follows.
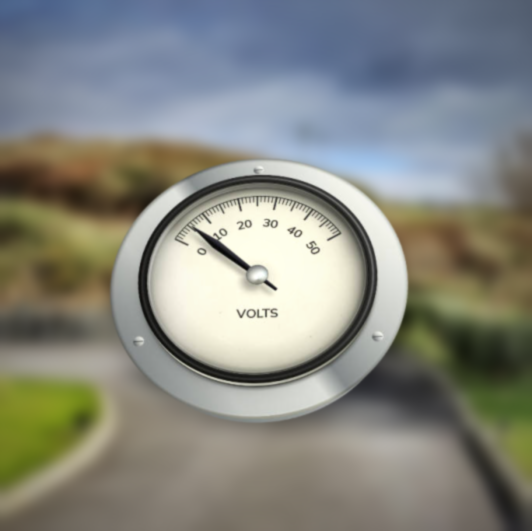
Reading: **5** V
